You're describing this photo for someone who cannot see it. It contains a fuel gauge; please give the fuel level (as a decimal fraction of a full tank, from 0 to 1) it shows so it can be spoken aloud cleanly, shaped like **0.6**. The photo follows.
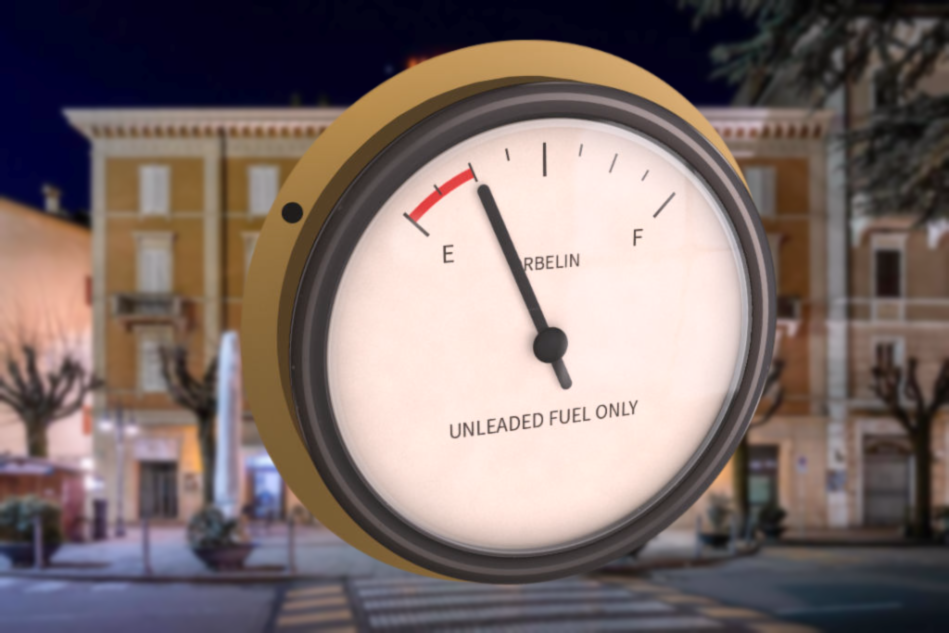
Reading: **0.25**
